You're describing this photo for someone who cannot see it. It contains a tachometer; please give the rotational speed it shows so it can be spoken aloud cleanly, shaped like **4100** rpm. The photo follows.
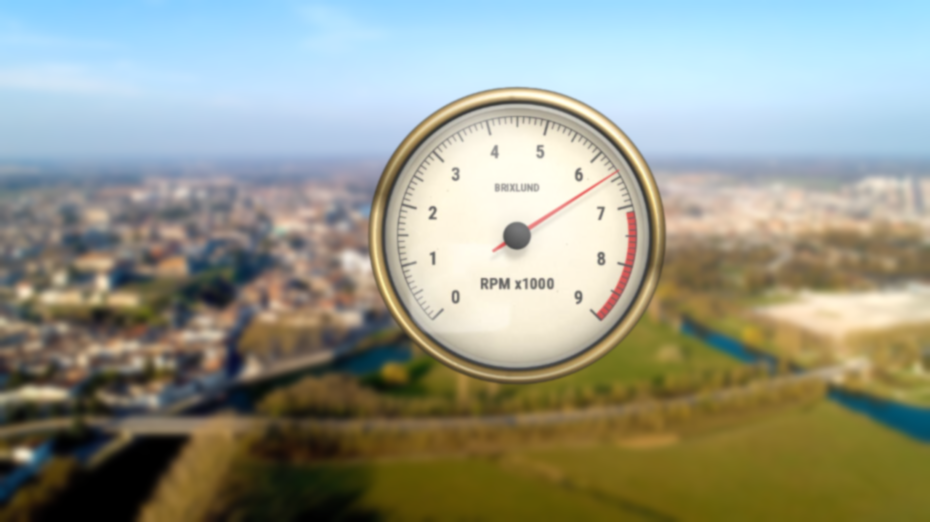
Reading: **6400** rpm
